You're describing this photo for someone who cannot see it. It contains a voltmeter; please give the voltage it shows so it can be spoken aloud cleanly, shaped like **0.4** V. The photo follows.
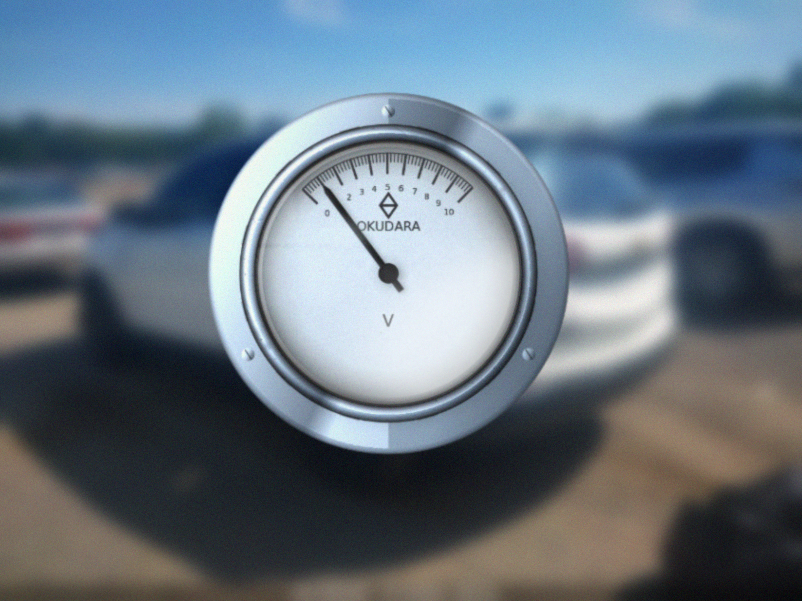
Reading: **1** V
